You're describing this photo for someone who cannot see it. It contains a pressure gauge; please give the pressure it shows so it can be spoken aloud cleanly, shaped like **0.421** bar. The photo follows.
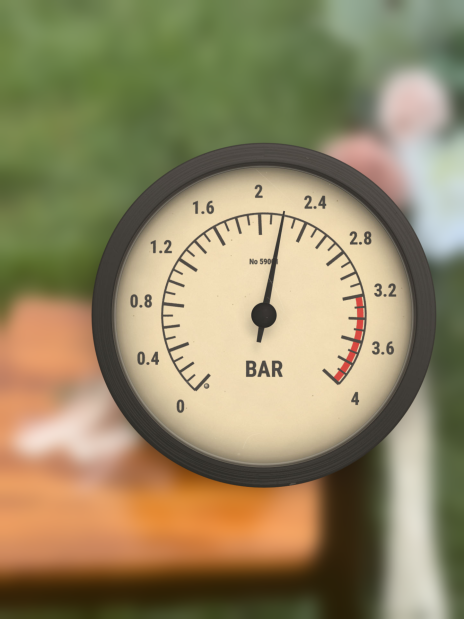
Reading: **2.2** bar
